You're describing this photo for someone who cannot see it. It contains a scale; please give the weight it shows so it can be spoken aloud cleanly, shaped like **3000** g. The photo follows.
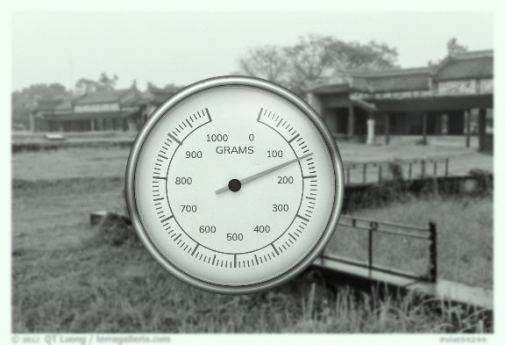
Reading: **150** g
